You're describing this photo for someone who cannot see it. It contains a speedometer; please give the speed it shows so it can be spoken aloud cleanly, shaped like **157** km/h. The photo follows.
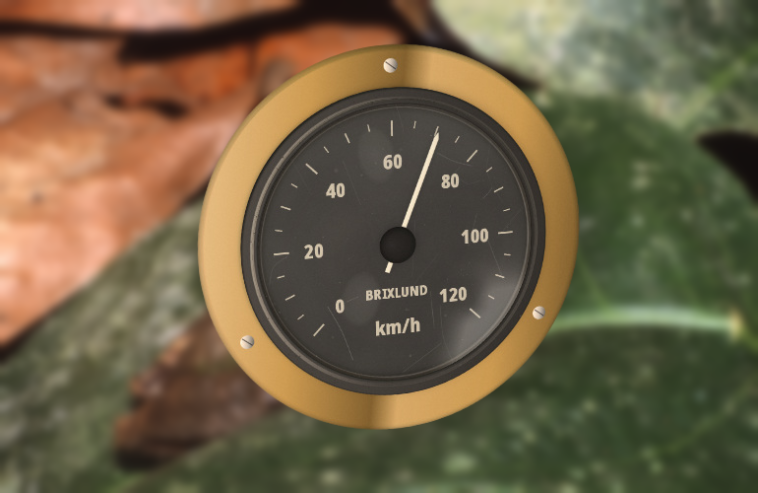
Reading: **70** km/h
